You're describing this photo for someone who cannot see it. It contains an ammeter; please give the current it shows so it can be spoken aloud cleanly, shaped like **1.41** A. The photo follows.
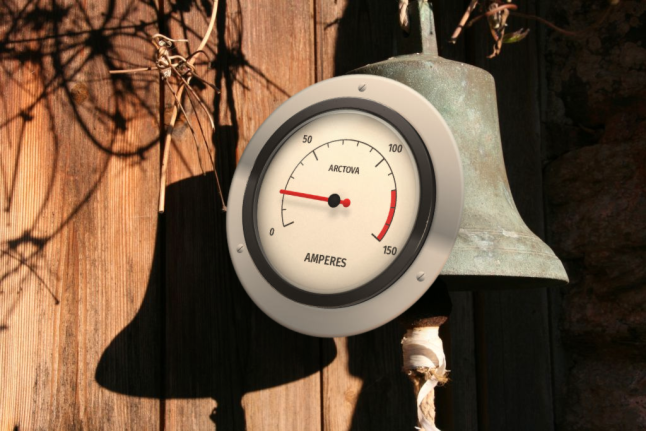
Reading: **20** A
